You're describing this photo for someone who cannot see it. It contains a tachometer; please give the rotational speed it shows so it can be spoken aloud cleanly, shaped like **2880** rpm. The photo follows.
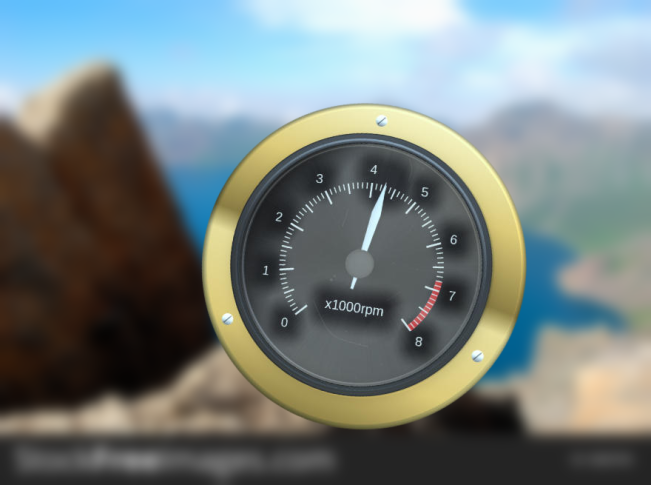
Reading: **4300** rpm
